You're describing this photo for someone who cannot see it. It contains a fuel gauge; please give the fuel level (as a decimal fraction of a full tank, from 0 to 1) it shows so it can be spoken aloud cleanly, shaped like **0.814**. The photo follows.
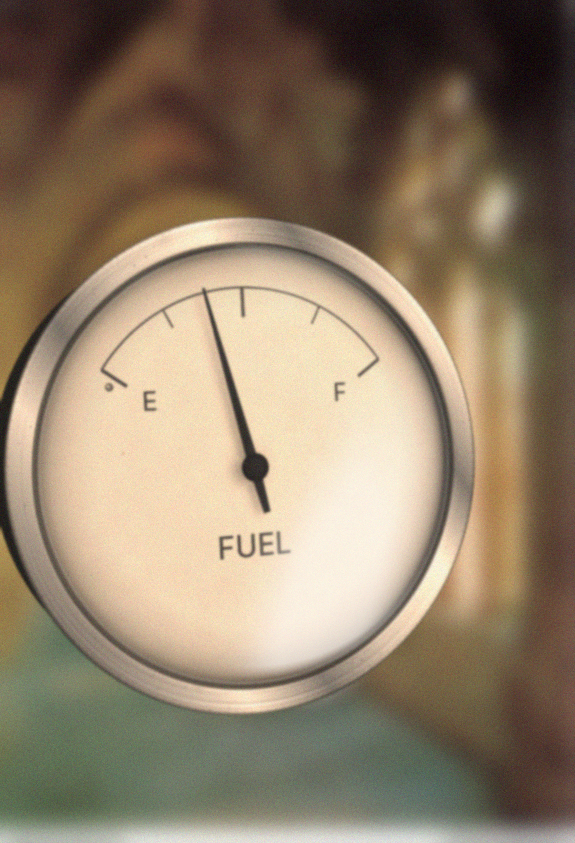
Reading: **0.375**
